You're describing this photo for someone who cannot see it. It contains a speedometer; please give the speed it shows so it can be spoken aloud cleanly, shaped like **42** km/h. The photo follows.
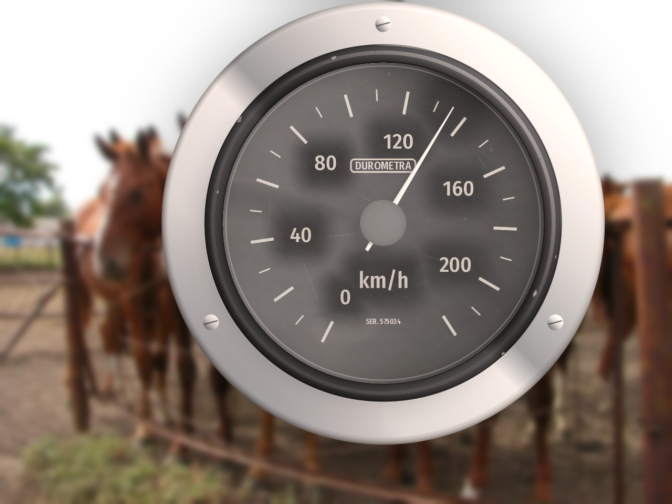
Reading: **135** km/h
